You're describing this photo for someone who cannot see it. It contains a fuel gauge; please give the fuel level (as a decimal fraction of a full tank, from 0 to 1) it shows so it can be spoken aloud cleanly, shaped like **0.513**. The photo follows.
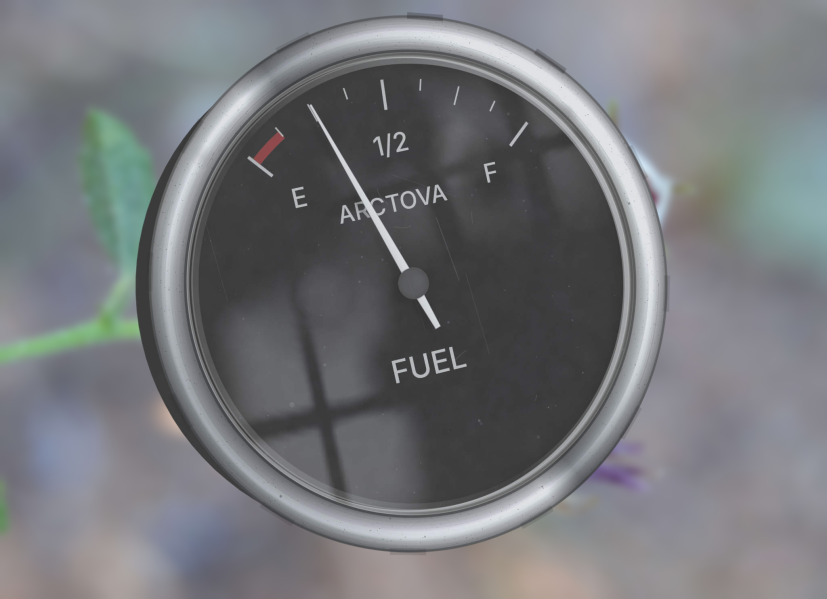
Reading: **0.25**
